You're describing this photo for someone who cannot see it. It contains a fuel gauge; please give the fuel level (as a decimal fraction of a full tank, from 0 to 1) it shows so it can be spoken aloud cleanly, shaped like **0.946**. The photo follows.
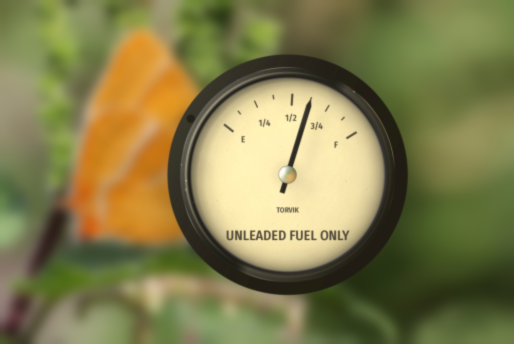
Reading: **0.625**
